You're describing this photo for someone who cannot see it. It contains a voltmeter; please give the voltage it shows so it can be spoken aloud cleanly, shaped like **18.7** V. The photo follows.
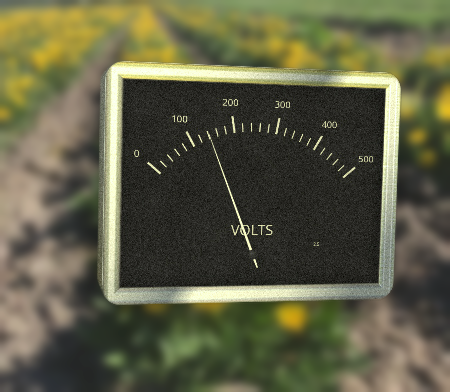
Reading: **140** V
